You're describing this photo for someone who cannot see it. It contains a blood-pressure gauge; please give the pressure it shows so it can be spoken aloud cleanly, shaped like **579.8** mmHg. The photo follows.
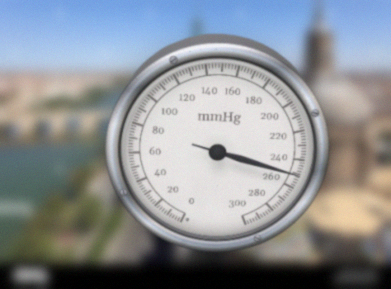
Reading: **250** mmHg
